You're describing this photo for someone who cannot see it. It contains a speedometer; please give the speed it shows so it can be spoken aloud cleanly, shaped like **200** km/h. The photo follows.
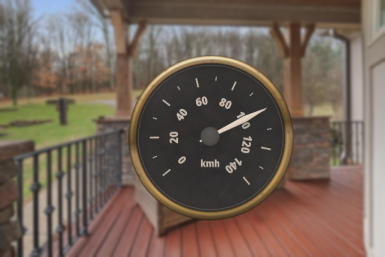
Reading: **100** km/h
